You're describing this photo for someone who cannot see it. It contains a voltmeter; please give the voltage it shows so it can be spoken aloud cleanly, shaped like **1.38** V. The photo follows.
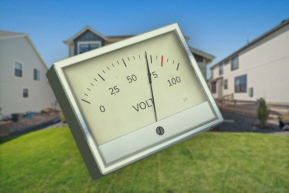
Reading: **70** V
